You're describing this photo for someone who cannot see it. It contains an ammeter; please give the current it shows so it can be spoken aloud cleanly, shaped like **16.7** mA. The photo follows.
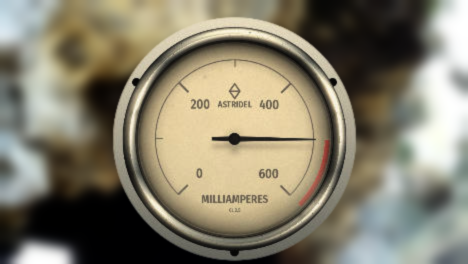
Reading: **500** mA
